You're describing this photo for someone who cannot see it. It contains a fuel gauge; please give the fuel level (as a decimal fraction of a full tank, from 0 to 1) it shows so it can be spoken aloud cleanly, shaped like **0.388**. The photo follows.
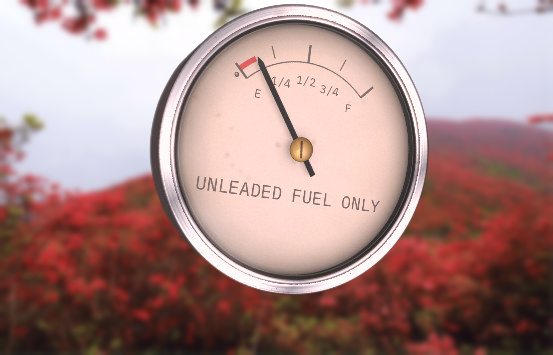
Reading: **0.125**
